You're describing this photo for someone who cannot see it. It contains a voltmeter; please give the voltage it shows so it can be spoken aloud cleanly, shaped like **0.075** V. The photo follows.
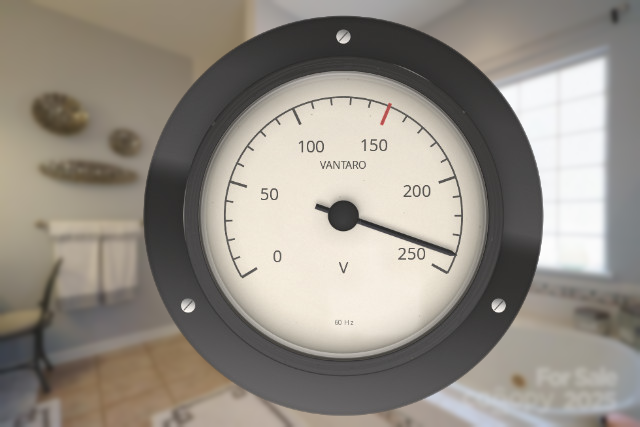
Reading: **240** V
